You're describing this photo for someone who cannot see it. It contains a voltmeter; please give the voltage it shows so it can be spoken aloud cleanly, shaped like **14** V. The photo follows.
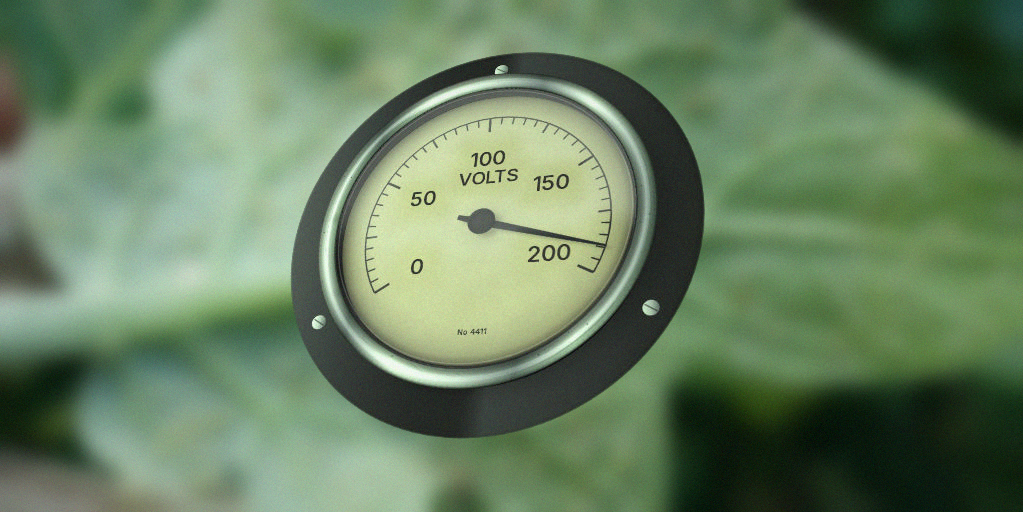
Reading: **190** V
